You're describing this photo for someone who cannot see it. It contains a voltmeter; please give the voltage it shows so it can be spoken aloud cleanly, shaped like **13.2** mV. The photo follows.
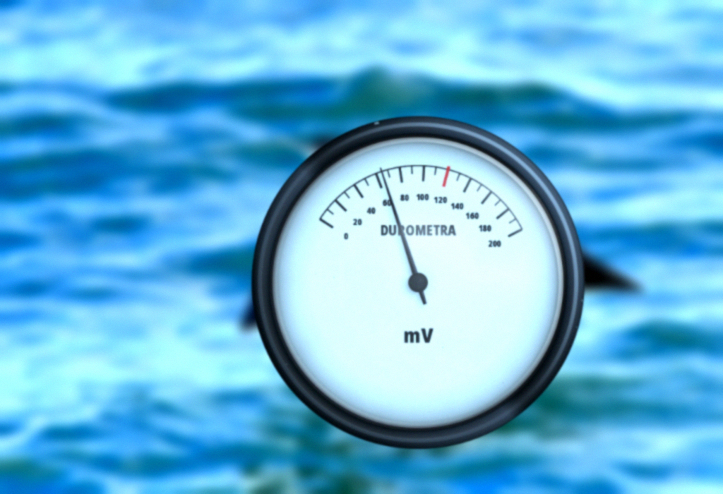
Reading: **65** mV
